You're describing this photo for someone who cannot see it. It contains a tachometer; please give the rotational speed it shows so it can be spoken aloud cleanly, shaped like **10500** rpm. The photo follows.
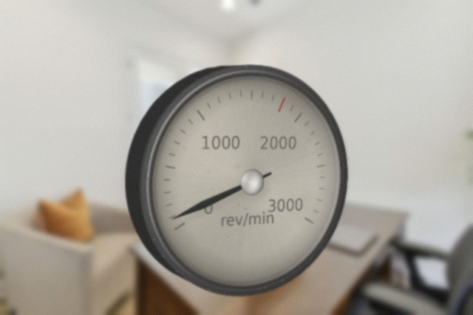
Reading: **100** rpm
